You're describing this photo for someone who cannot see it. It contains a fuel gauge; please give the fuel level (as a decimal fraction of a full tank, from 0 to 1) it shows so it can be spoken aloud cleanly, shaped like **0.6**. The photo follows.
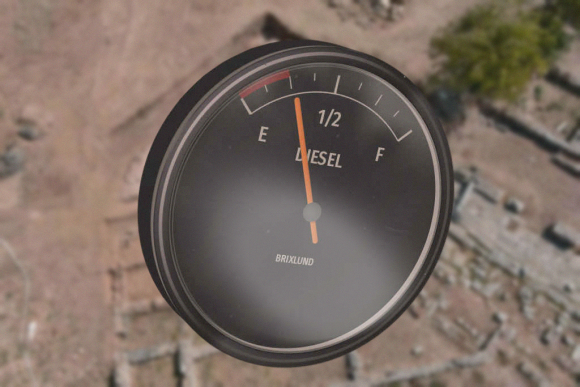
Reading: **0.25**
